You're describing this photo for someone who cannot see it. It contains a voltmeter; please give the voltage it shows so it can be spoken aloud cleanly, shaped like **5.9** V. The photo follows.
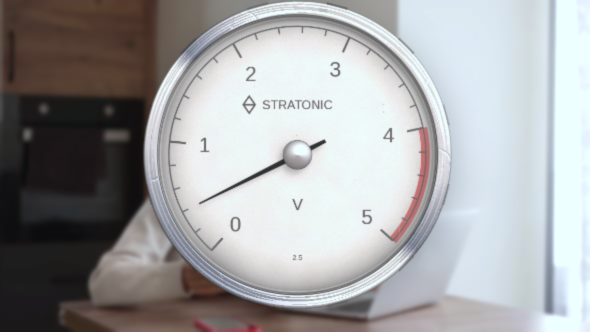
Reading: **0.4** V
